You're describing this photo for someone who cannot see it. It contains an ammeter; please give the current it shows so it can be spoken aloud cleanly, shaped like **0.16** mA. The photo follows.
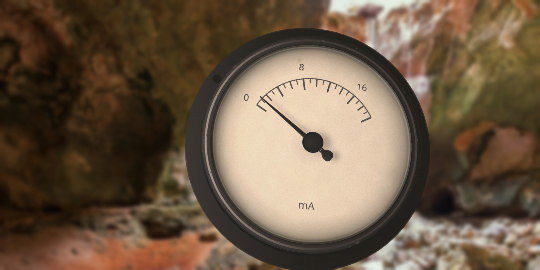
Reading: **1** mA
